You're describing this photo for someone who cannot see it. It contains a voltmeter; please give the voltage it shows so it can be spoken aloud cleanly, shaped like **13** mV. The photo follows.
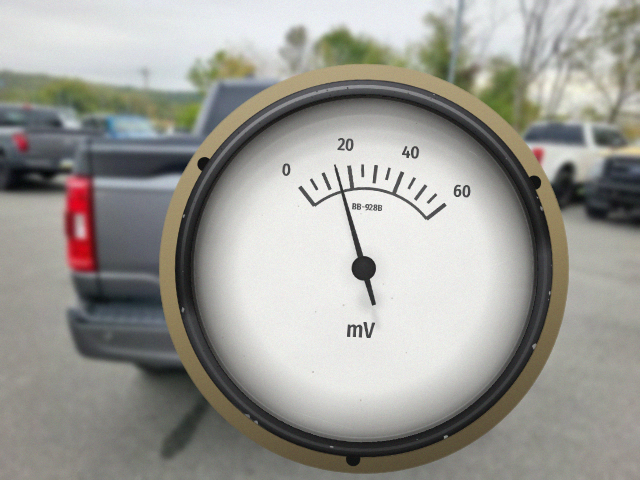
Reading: **15** mV
